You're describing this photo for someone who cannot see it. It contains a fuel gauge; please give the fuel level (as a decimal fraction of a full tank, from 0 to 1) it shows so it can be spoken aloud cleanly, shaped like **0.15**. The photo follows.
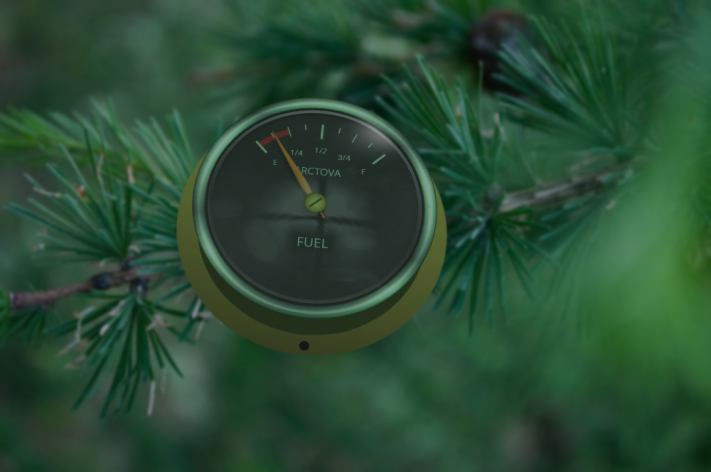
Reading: **0.125**
